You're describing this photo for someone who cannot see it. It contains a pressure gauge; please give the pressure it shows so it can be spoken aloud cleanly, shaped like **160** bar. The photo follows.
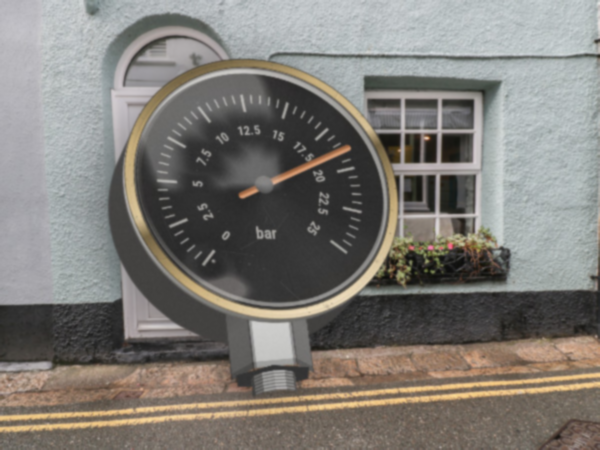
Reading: **19** bar
